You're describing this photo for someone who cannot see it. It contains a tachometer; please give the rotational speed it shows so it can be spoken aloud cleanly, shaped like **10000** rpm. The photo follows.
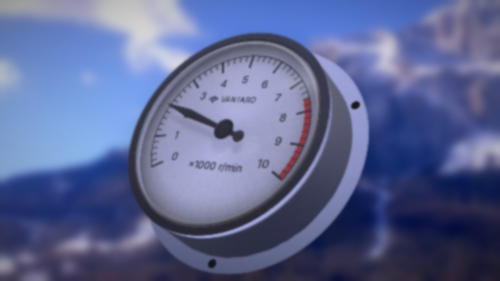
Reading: **2000** rpm
